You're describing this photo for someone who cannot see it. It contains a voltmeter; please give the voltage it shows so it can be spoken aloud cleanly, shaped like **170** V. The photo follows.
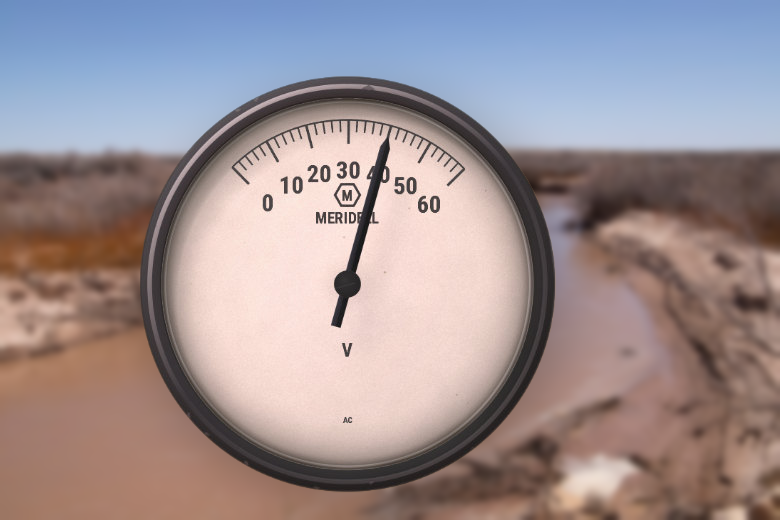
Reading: **40** V
